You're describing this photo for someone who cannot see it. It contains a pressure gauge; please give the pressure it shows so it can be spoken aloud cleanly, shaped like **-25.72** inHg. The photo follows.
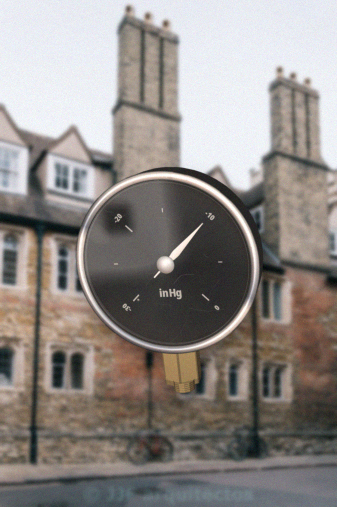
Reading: **-10** inHg
